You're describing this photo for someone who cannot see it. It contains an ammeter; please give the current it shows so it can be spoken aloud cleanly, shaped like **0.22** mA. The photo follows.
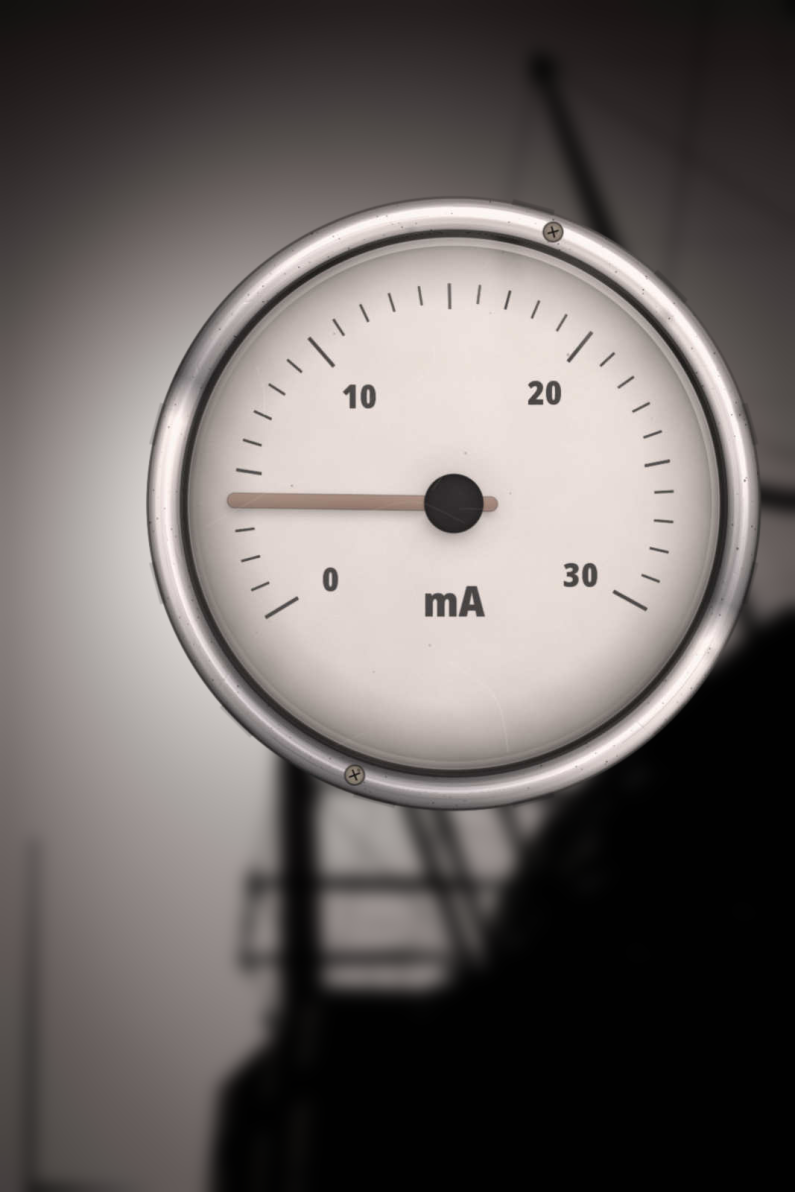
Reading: **4** mA
